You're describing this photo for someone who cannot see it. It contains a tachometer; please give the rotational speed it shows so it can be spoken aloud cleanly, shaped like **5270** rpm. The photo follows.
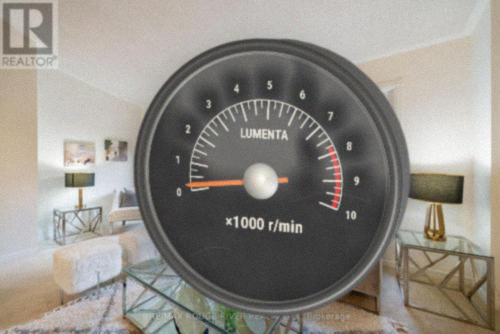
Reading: **250** rpm
